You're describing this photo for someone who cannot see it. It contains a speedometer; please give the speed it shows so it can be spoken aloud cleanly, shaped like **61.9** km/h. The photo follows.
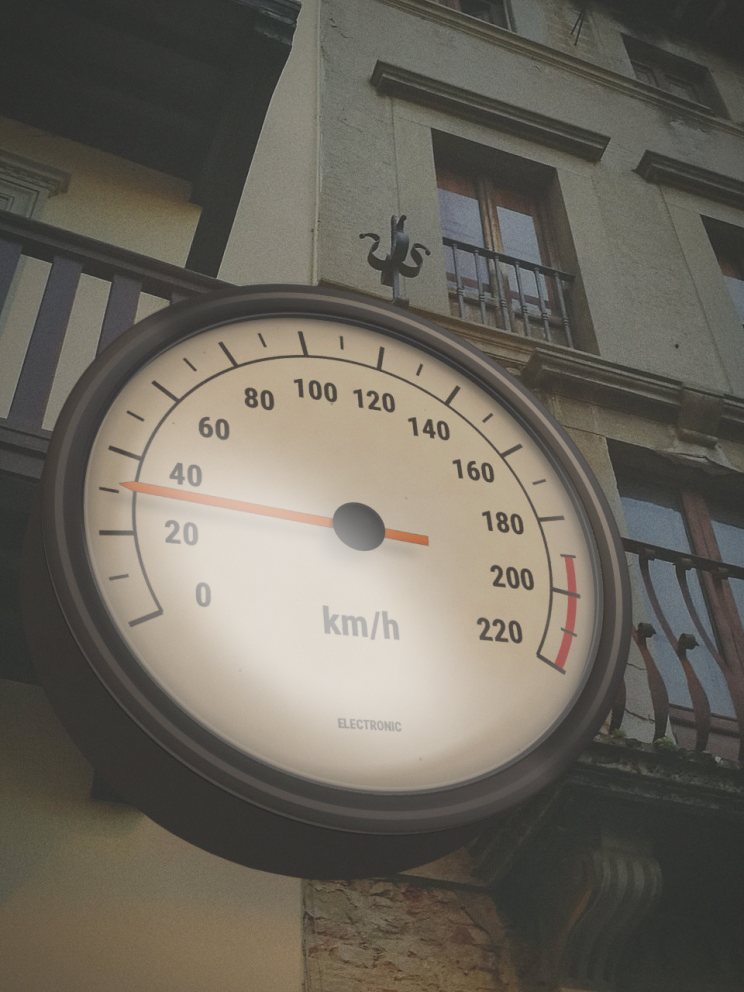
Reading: **30** km/h
